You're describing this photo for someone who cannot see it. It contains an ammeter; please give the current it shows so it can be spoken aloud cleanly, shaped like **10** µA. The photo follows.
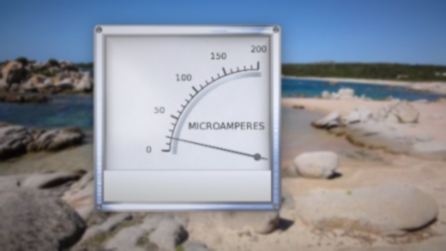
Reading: **20** µA
